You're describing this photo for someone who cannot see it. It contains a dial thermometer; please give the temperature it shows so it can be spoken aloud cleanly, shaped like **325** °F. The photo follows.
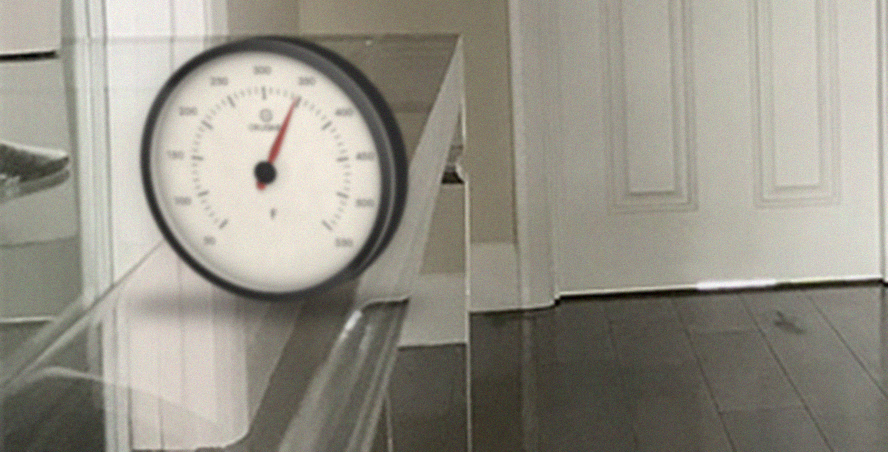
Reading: **350** °F
